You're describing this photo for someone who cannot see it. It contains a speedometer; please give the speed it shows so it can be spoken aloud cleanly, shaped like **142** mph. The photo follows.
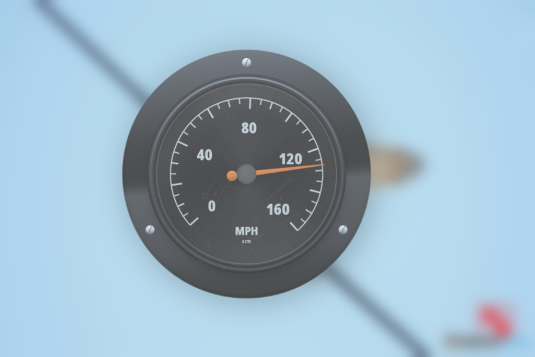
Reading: **127.5** mph
